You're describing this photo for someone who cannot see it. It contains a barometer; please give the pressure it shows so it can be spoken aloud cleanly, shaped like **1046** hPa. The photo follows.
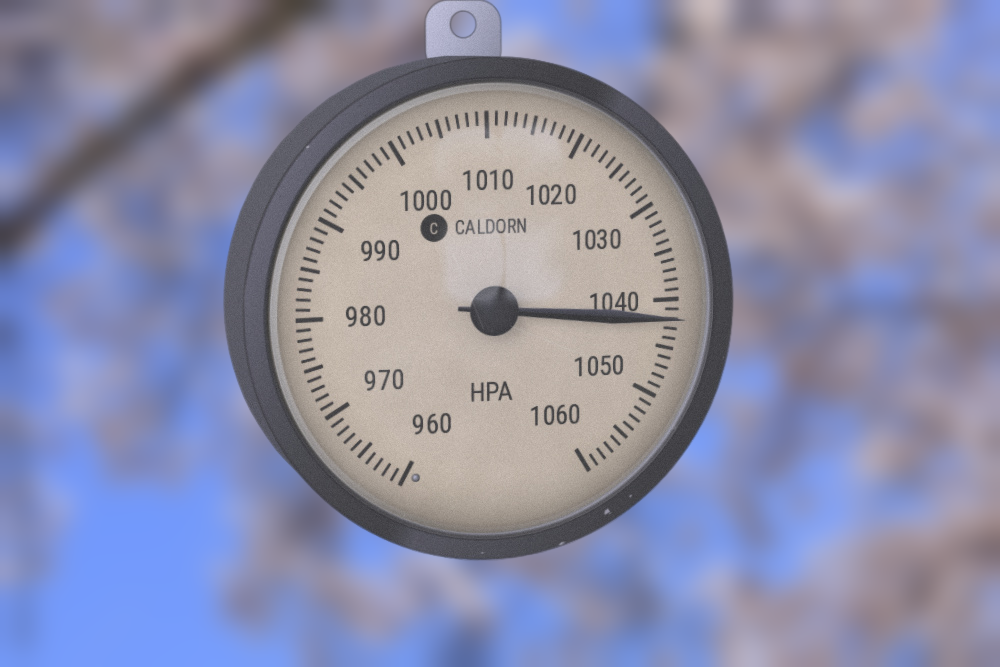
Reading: **1042** hPa
